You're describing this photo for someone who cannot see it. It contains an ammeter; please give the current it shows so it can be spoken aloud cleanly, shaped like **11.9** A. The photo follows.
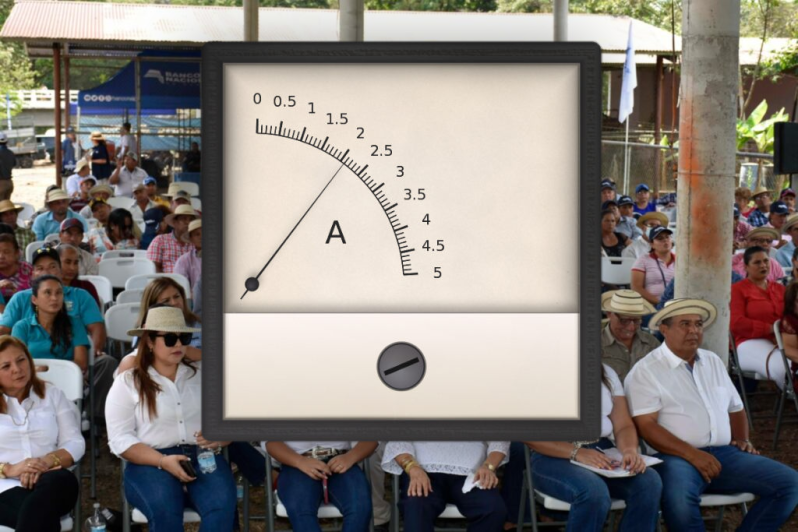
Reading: **2.1** A
